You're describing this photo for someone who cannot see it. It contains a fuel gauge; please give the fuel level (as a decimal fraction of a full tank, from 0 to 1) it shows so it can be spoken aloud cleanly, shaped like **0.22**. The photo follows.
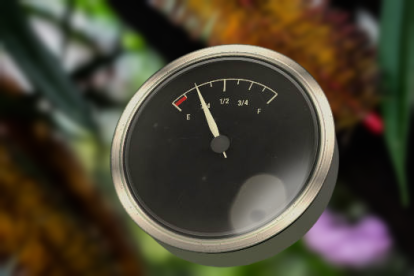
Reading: **0.25**
